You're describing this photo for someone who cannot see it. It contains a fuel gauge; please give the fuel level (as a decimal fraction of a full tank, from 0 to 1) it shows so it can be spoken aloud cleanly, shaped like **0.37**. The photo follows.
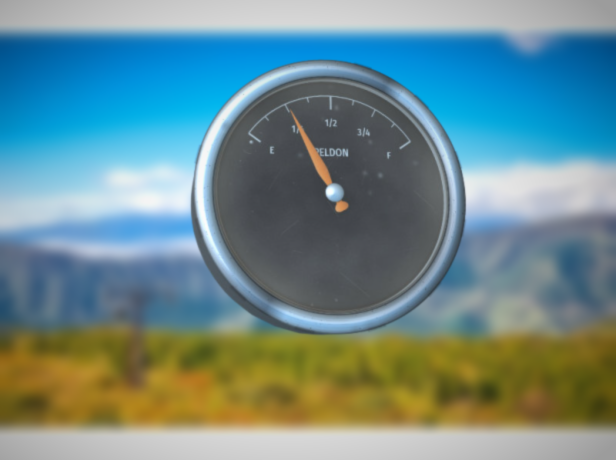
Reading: **0.25**
